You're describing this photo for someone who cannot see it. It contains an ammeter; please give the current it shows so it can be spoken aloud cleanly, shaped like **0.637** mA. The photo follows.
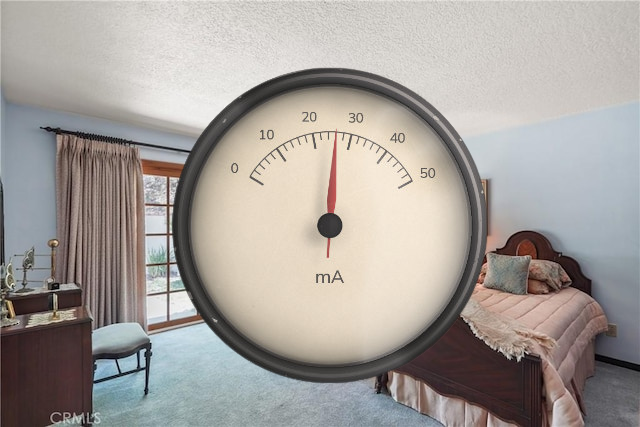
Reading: **26** mA
